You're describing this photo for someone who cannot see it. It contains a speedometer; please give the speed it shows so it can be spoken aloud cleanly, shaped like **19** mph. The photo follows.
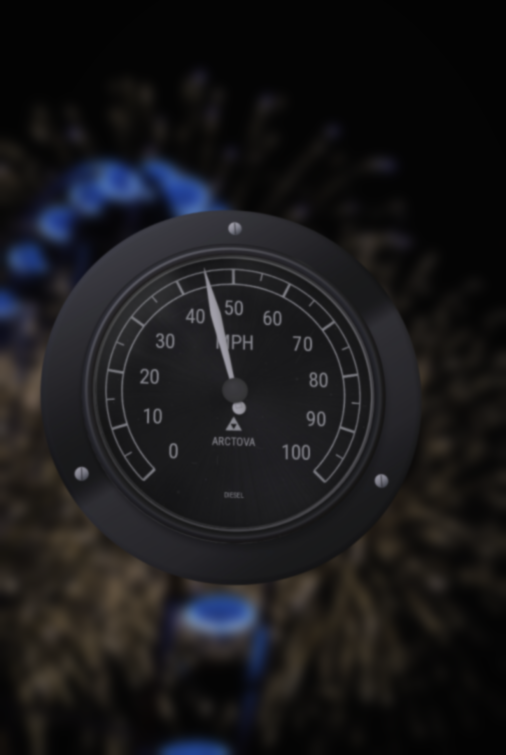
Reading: **45** mph
